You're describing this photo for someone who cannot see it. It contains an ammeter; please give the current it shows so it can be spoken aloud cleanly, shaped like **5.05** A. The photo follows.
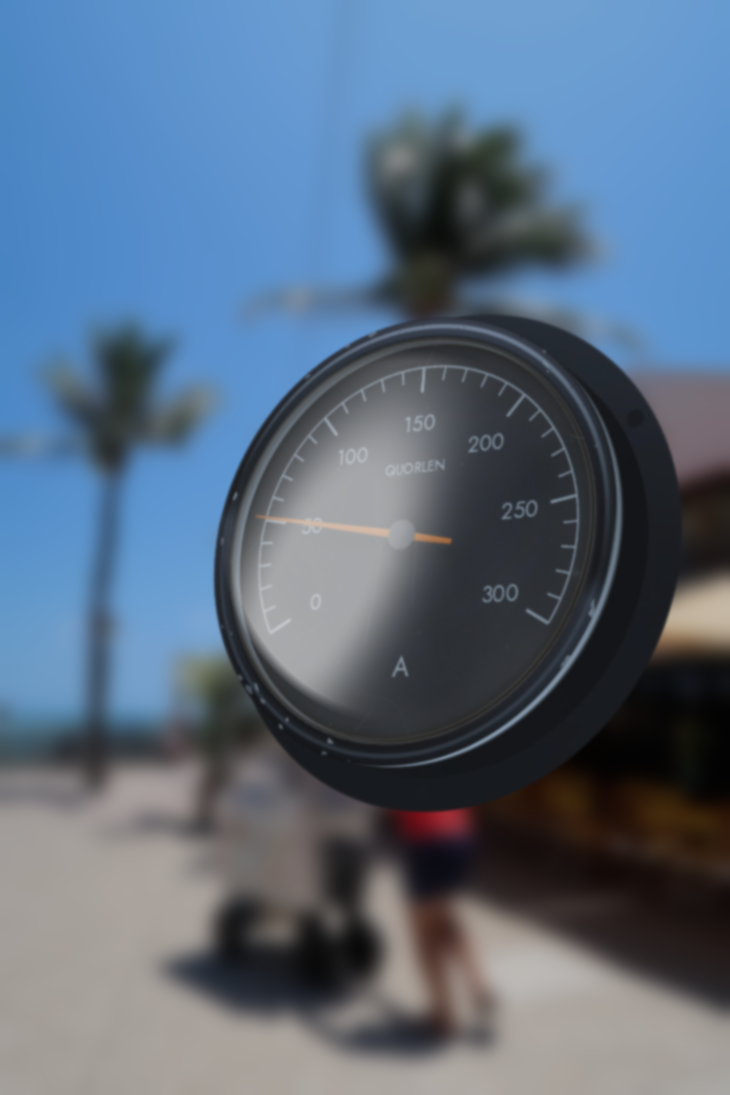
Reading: **50** A
